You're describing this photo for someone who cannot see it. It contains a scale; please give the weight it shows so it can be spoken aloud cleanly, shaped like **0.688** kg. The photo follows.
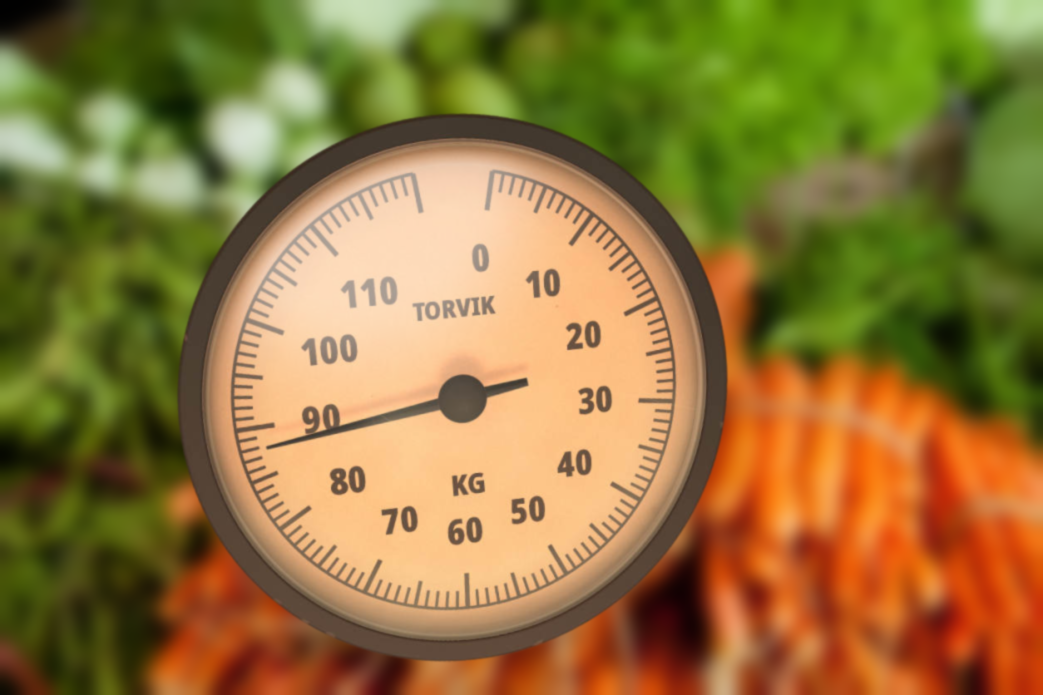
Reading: **88** kg
